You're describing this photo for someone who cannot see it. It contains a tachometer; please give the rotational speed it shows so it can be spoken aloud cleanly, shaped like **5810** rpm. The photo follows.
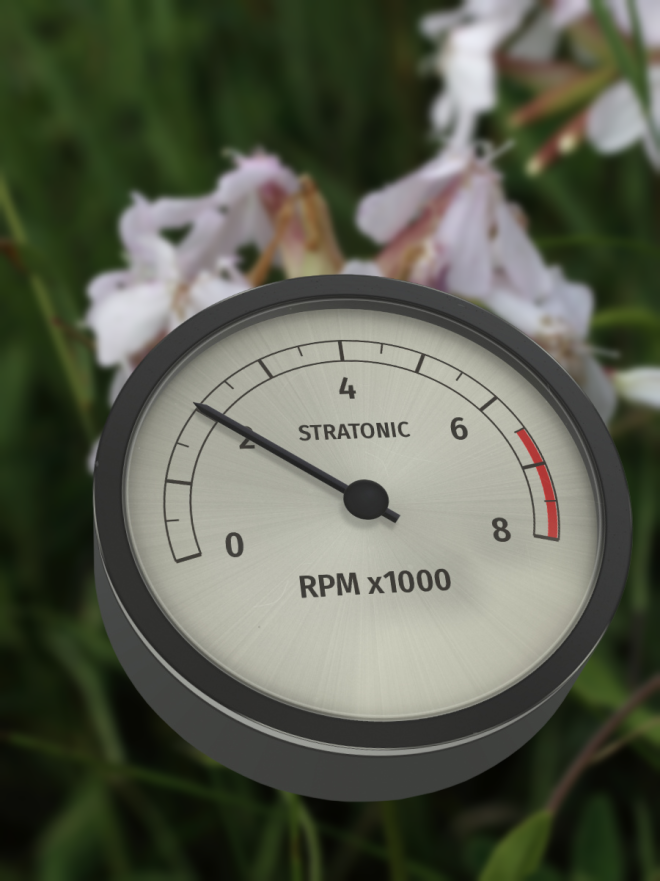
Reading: **2000** rpm
